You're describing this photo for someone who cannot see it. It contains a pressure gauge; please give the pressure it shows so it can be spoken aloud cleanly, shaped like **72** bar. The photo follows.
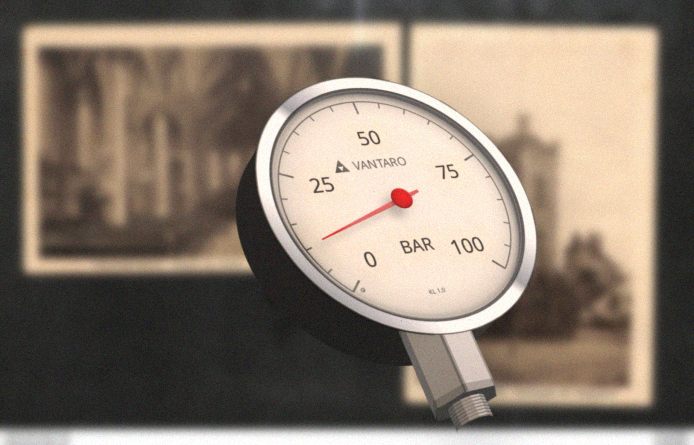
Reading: **10** bar
